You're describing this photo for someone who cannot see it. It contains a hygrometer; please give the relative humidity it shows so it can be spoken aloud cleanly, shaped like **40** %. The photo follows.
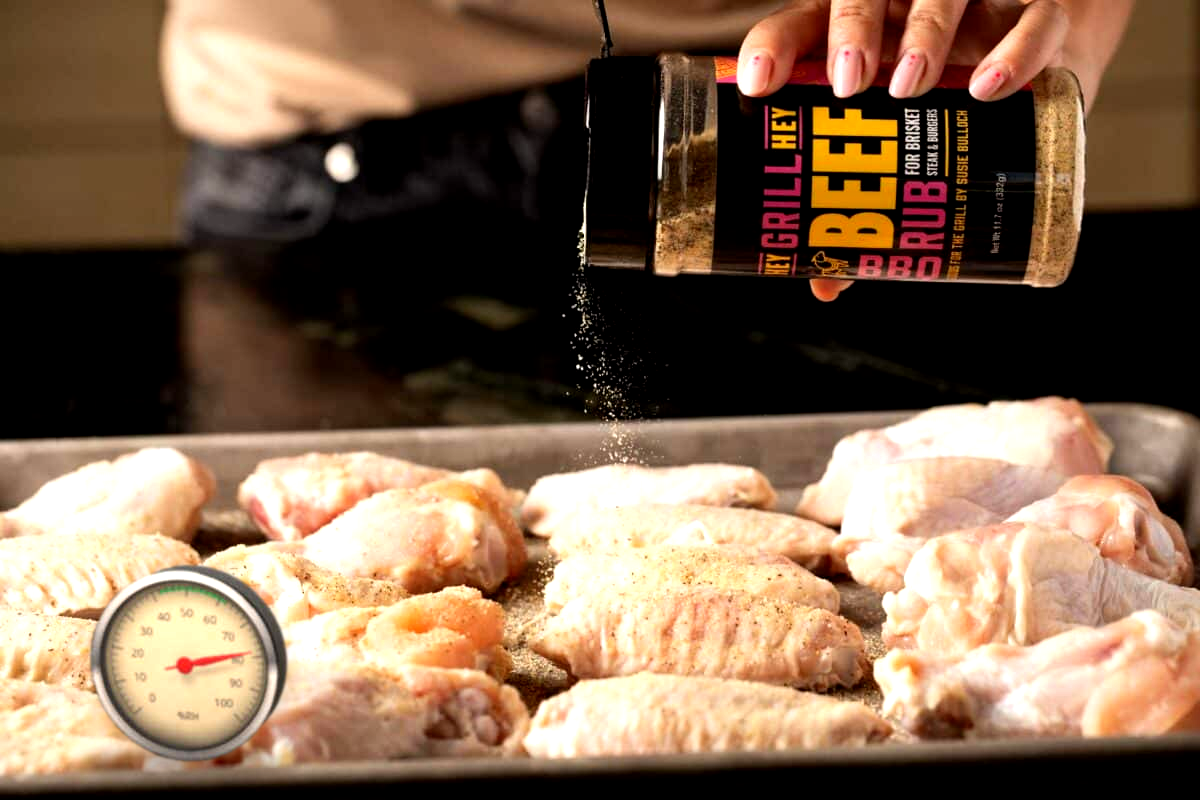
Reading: **78** %
